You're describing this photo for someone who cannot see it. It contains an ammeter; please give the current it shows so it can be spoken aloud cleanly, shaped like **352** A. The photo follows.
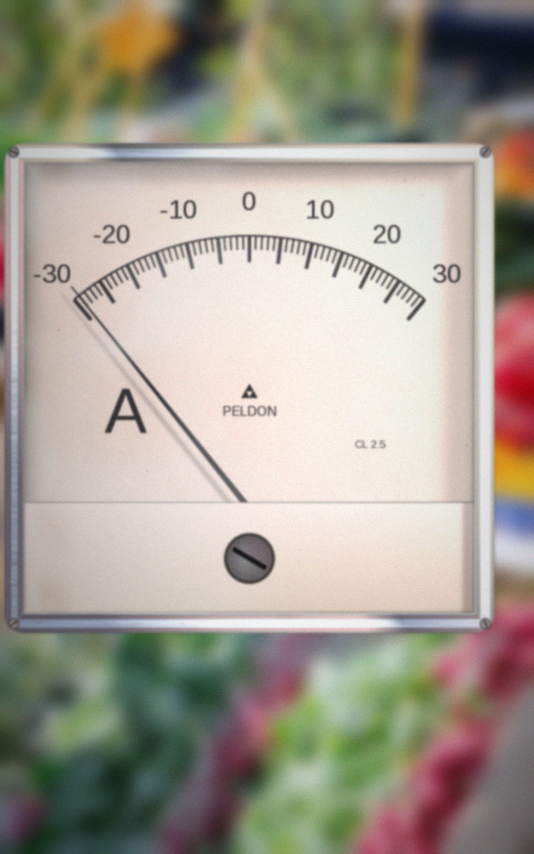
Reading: **-29** A
